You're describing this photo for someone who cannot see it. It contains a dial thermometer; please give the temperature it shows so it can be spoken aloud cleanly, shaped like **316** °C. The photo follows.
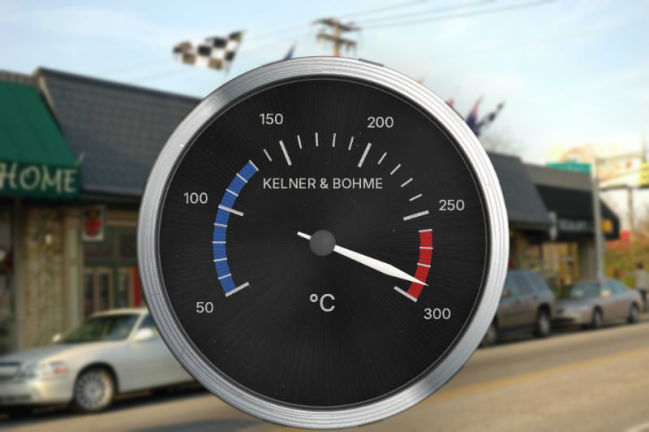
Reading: **290** °C
